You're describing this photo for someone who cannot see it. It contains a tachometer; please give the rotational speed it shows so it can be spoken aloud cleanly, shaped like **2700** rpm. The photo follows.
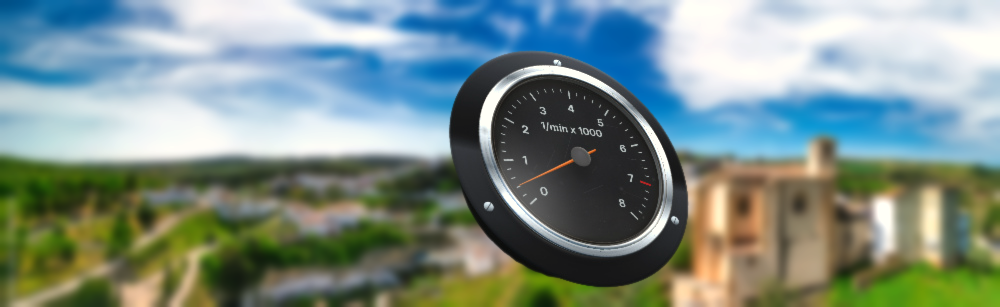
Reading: **400** rpm
